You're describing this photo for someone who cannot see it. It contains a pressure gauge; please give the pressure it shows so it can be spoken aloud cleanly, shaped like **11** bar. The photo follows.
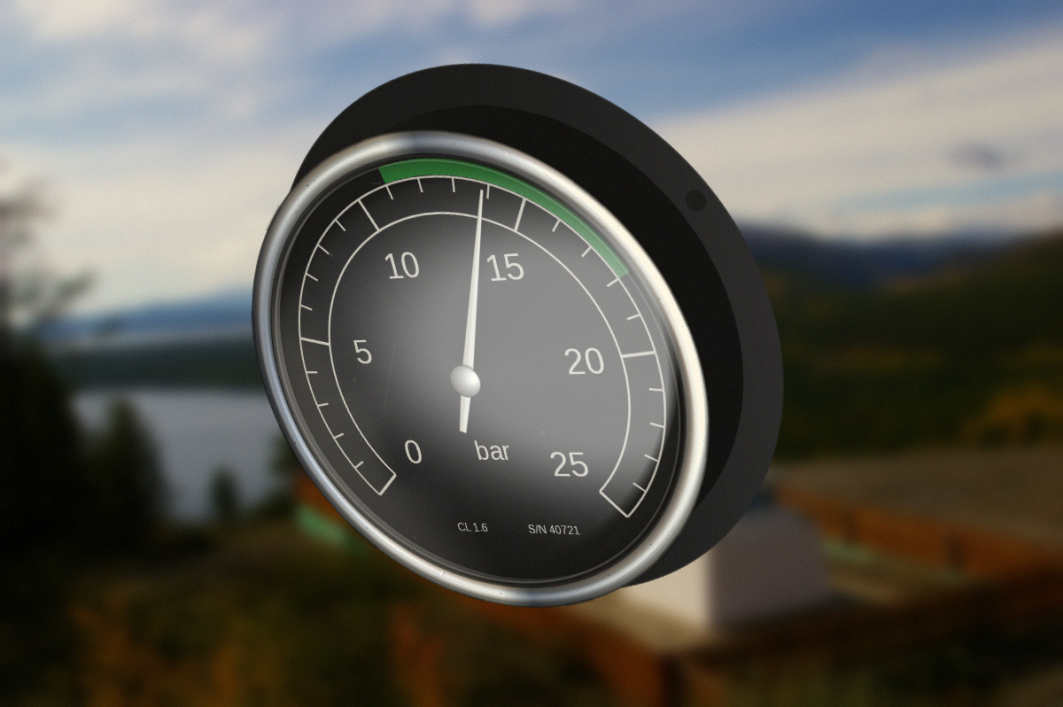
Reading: **14** bar
